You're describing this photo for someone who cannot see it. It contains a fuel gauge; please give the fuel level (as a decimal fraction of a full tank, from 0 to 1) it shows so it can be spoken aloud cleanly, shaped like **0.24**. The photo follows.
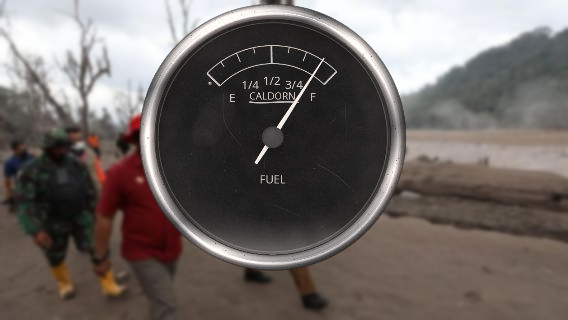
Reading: **0.875**
